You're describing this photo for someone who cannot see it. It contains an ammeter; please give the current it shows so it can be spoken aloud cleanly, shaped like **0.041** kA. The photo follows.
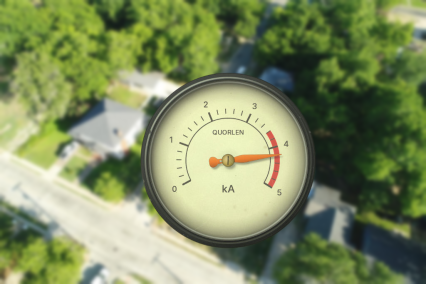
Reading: **4.2** kA
